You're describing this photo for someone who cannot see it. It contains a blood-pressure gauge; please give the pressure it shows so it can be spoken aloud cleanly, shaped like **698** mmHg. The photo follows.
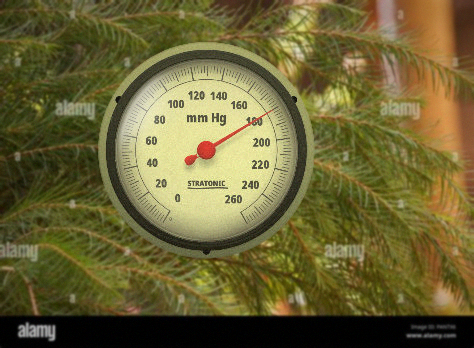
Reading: **180** mmHg
